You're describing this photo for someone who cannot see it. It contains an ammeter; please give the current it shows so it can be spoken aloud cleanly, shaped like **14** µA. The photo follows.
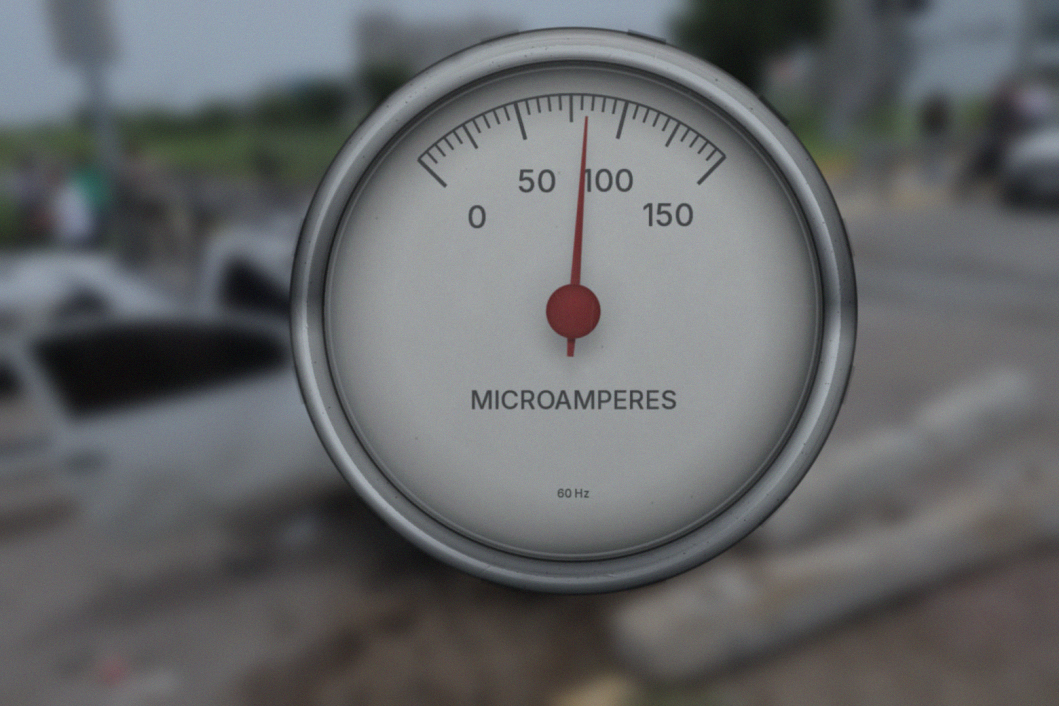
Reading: **82.5** µA
